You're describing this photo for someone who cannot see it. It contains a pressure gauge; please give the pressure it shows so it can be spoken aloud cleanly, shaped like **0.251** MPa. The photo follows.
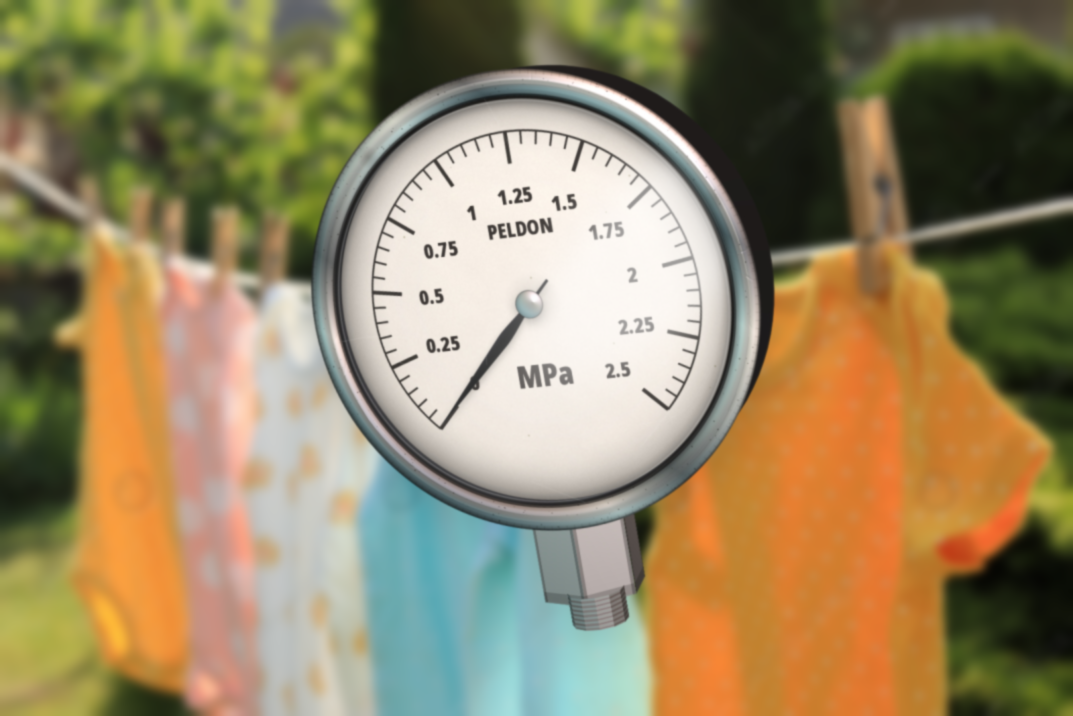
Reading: **0** MPa
